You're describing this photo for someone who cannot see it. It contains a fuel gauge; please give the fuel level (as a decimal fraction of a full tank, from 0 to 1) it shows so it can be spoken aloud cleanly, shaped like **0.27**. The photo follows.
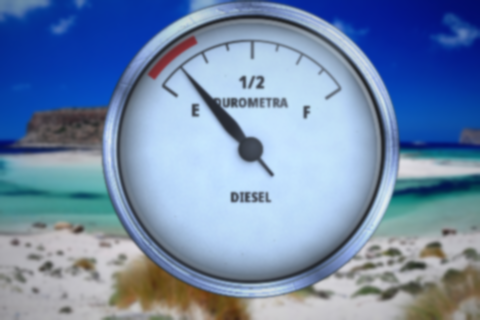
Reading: **0.125**
